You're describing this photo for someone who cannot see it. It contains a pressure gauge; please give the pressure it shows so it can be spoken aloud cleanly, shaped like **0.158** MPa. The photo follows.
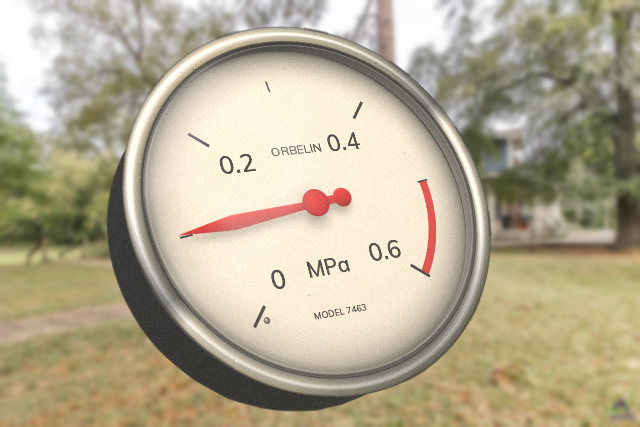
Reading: **0.1** MPa
